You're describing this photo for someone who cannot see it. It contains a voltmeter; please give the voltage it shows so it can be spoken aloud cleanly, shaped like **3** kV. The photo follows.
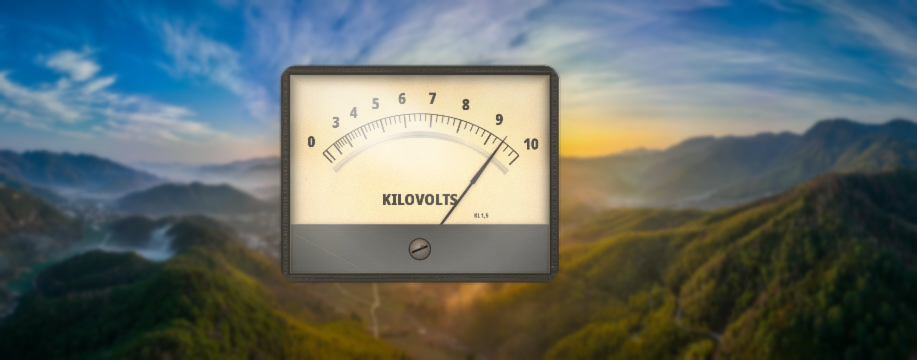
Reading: **9.4** kV
